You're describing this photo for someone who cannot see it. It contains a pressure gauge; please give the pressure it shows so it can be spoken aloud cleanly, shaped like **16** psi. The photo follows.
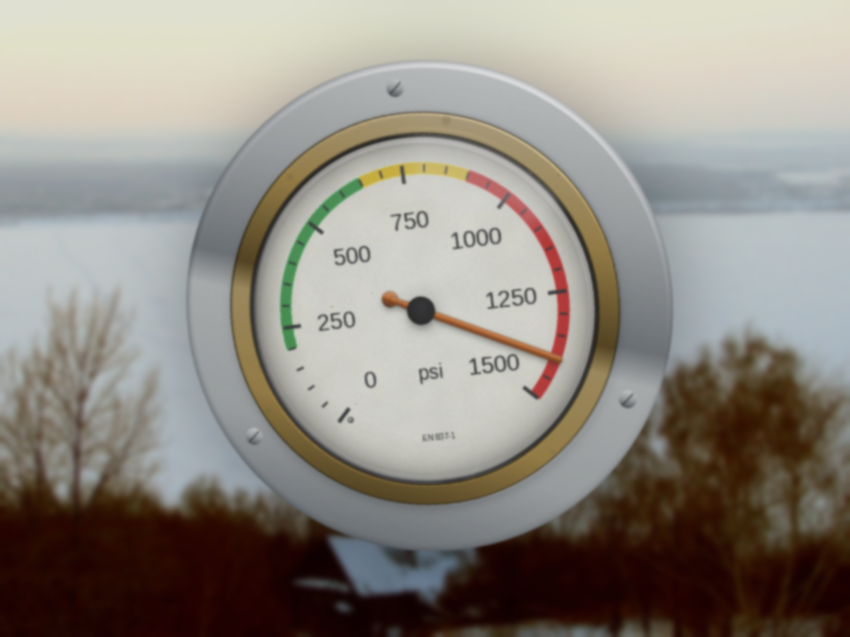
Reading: **1400** psi
